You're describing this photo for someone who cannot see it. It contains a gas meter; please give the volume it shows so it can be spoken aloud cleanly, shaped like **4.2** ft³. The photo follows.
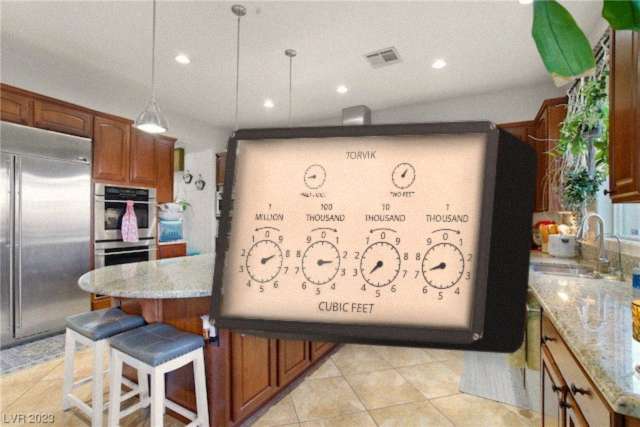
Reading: **823700** ft³
